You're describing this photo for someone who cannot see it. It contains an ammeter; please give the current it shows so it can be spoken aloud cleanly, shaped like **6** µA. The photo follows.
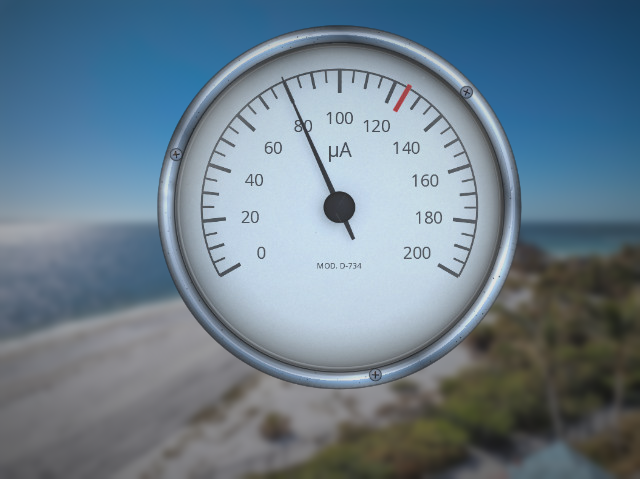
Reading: **80** µA
